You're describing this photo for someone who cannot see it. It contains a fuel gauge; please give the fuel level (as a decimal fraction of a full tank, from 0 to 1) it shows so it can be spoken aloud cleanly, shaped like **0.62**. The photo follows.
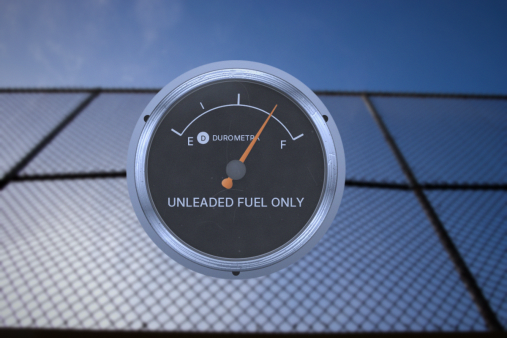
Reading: **0.75**
